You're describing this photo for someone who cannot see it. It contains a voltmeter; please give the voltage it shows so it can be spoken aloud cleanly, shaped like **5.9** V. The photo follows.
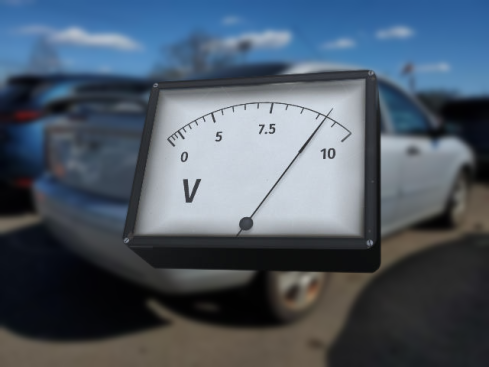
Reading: **9.25** V
